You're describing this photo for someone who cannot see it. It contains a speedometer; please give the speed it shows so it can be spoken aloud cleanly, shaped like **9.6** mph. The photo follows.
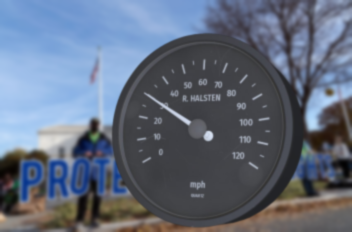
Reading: **30** mph
